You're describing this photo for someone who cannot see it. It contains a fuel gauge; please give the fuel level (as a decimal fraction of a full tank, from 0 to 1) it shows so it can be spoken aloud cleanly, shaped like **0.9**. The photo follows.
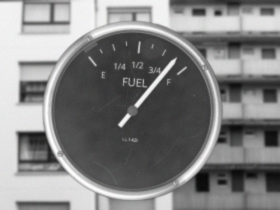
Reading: **0.875**
